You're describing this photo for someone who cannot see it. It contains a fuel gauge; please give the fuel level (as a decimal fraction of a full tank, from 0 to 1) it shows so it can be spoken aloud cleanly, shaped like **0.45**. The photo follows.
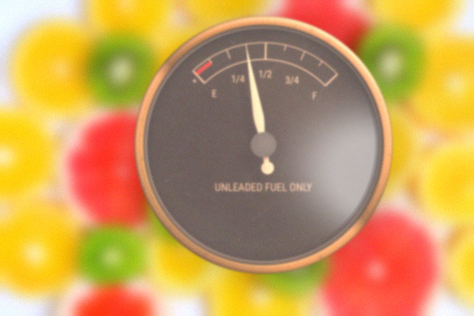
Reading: **0.375**
